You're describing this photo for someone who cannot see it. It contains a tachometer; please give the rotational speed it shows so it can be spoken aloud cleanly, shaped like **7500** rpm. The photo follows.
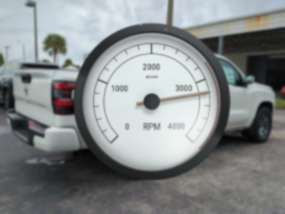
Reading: **3200** rpm
